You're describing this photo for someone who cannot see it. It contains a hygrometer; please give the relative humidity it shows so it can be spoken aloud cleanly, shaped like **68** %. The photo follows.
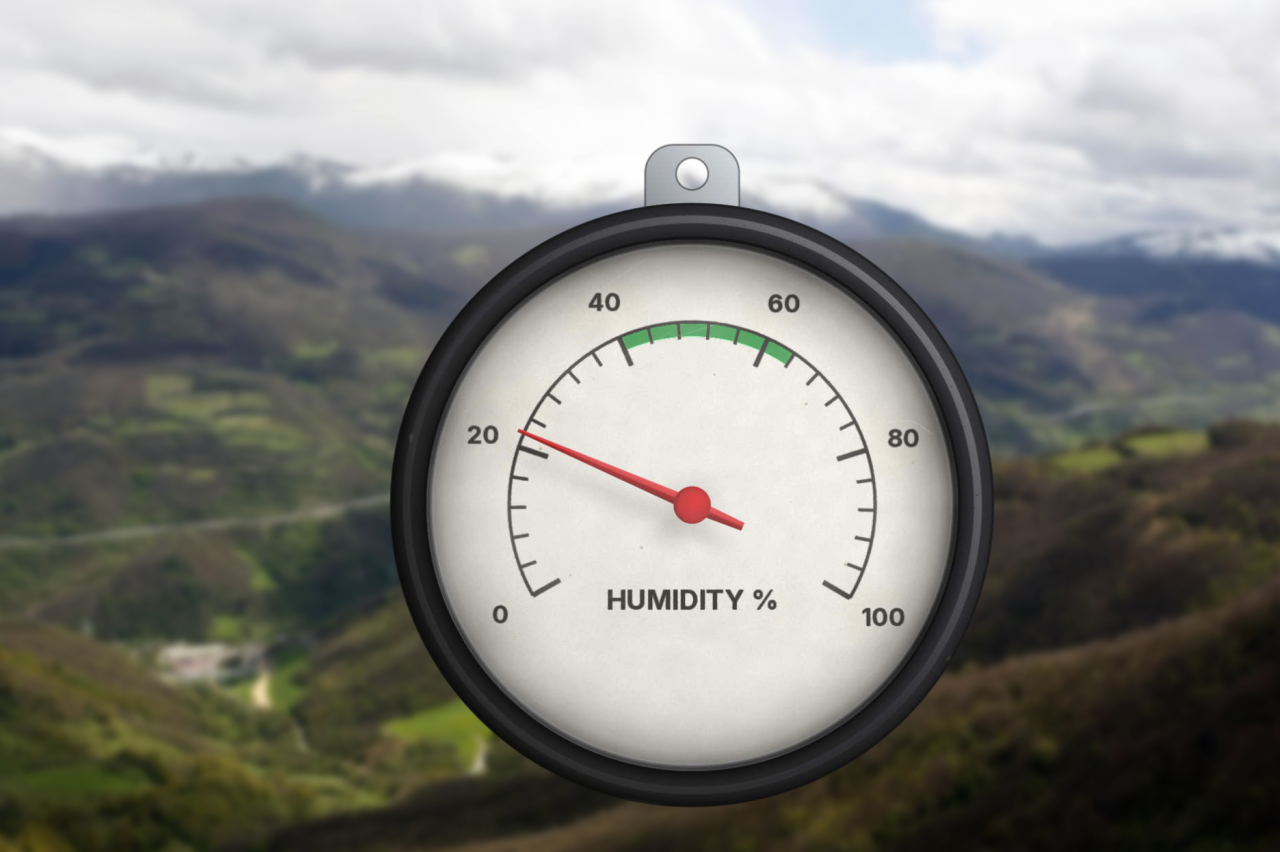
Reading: **22** %
